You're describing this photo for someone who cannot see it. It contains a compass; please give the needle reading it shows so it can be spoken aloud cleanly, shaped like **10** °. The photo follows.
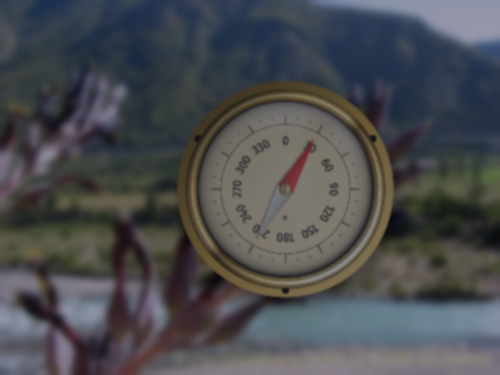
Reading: **30** °
